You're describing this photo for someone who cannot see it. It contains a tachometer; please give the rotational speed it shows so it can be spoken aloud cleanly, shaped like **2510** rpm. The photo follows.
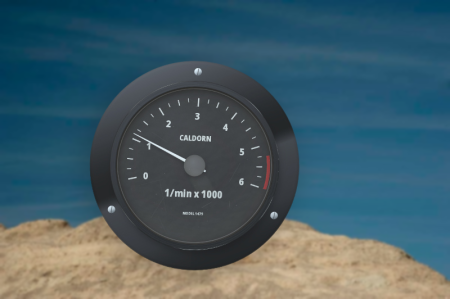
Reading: **1125** rpm
